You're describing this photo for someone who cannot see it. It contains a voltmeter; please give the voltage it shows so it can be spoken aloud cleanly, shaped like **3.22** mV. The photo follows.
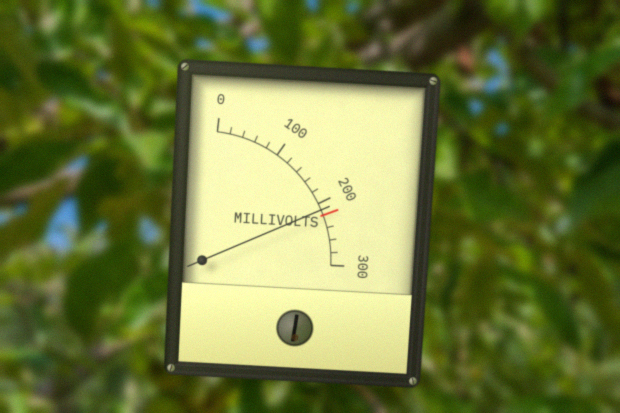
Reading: **210** mV
